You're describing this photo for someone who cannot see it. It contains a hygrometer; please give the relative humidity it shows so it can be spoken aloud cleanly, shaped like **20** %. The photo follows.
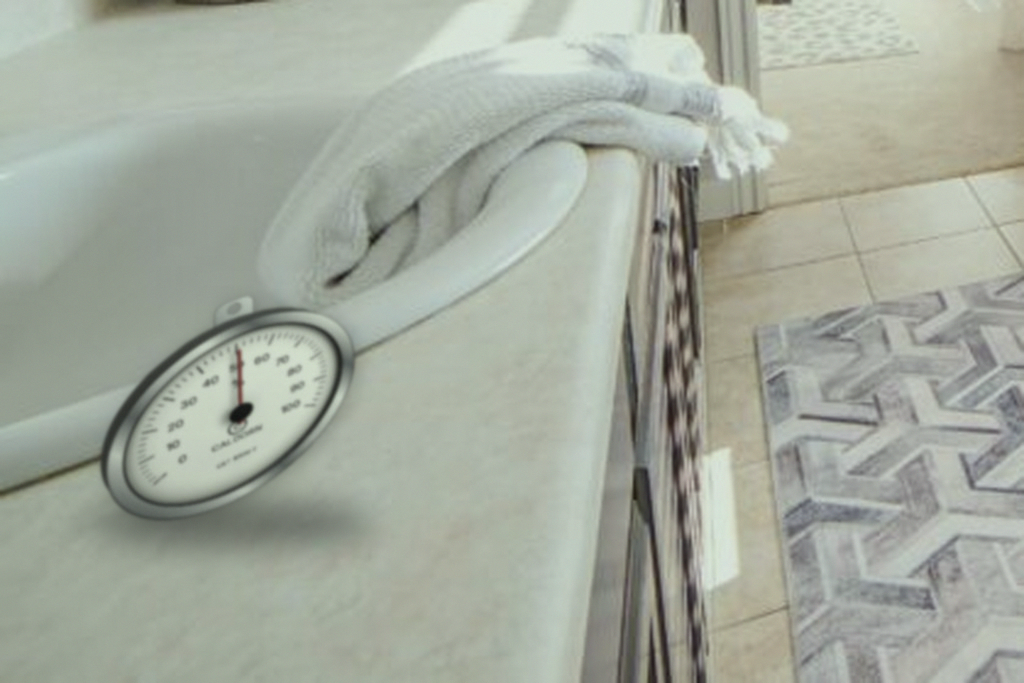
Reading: **50** %
